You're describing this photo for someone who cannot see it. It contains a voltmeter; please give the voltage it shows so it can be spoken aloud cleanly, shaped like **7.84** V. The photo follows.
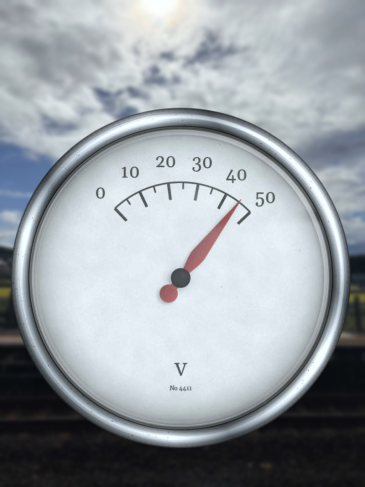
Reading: **45** V
